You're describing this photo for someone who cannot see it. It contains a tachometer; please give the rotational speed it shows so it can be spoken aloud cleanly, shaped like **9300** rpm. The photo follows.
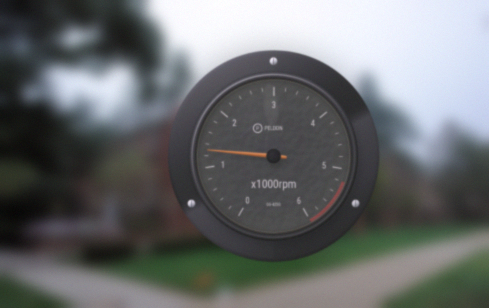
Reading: **1300** rpm
